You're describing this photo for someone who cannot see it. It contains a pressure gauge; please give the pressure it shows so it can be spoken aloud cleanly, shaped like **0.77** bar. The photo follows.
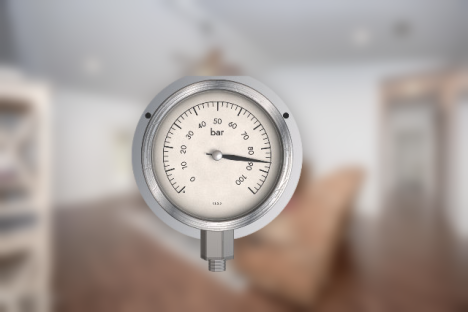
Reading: **86** bar
